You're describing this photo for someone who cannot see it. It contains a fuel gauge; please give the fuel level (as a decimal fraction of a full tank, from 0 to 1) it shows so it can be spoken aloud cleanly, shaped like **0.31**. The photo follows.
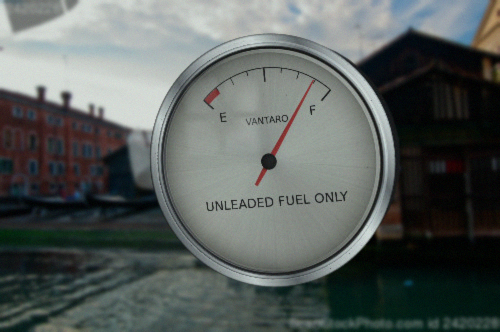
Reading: **0.875**
